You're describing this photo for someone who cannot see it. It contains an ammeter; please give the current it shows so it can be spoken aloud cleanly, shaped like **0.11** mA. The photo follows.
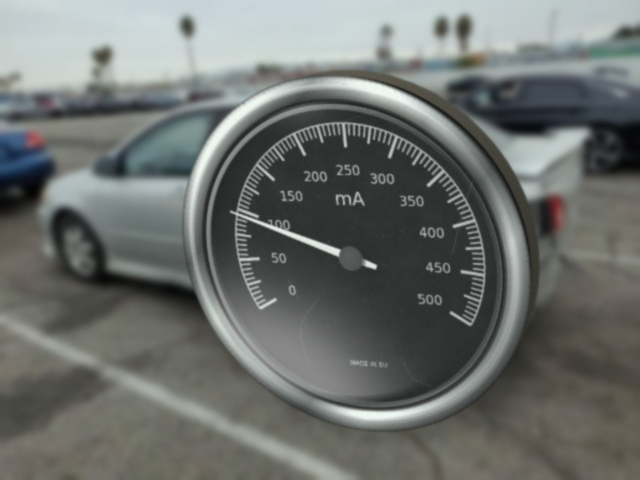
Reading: **100** mA
